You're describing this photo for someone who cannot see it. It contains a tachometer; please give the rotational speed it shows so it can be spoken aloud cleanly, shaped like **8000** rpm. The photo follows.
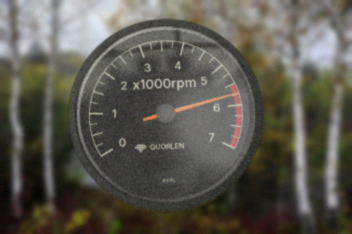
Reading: **5750** rpm
